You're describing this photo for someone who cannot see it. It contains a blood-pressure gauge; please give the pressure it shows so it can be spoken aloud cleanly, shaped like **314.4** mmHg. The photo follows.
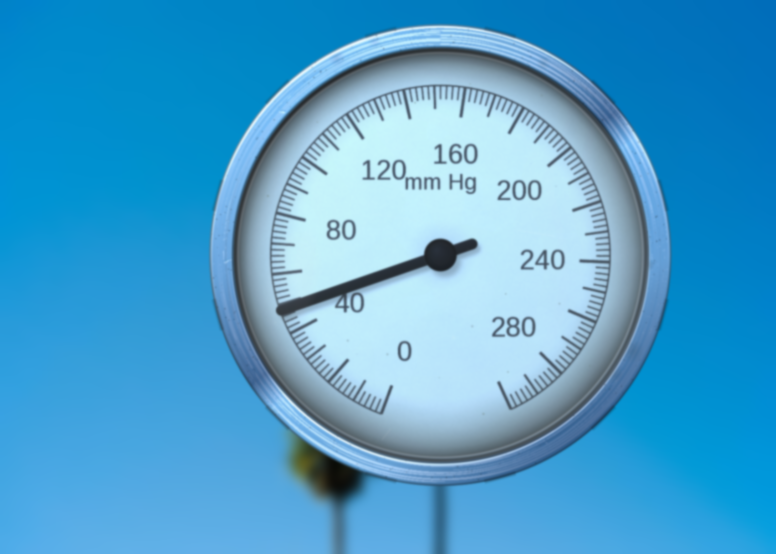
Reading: **48** mmHg
